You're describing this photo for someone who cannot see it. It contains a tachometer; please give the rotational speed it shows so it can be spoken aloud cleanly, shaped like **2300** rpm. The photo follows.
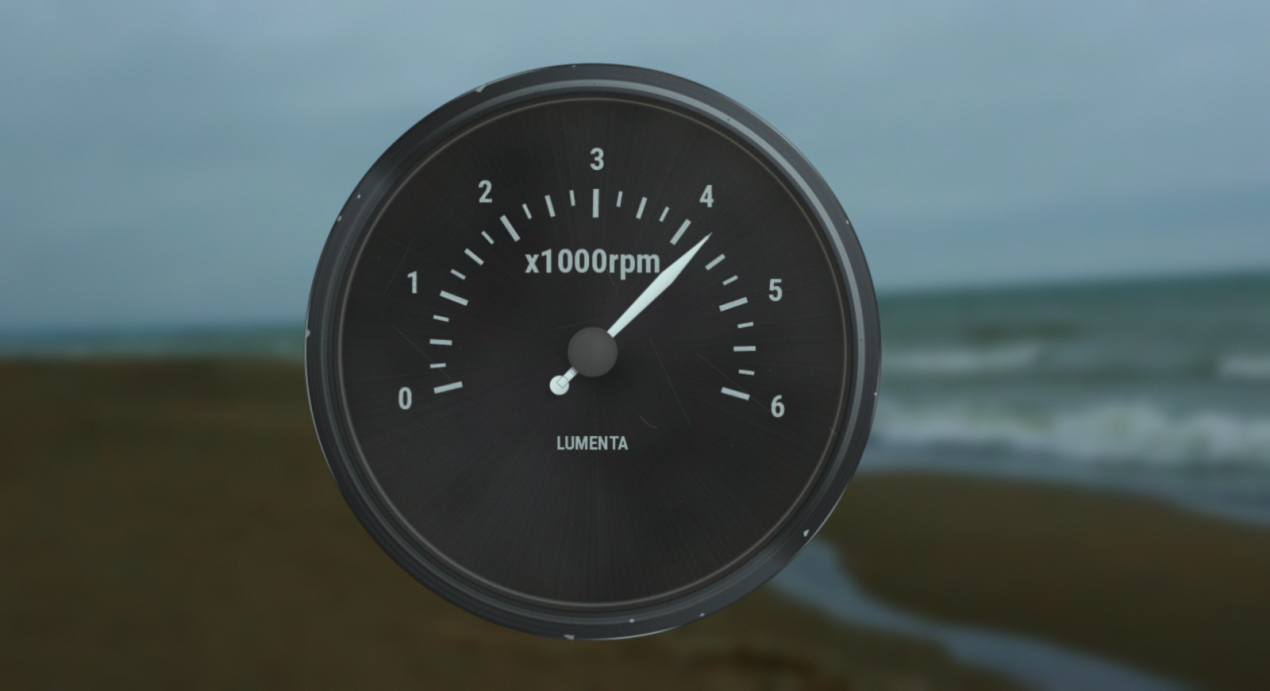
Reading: **4250** rpm
